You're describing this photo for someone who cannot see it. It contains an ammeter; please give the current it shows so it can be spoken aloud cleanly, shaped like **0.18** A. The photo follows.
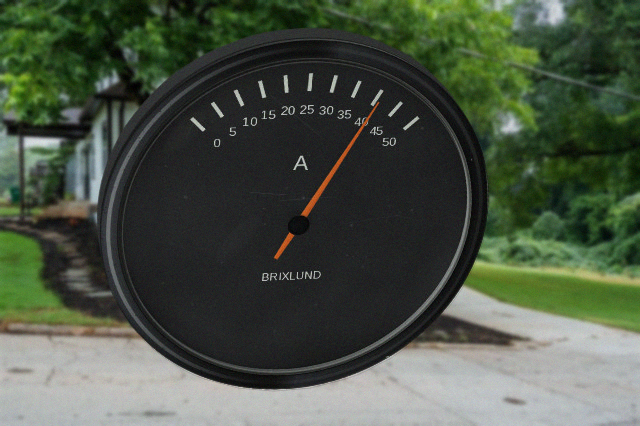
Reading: **40** A
